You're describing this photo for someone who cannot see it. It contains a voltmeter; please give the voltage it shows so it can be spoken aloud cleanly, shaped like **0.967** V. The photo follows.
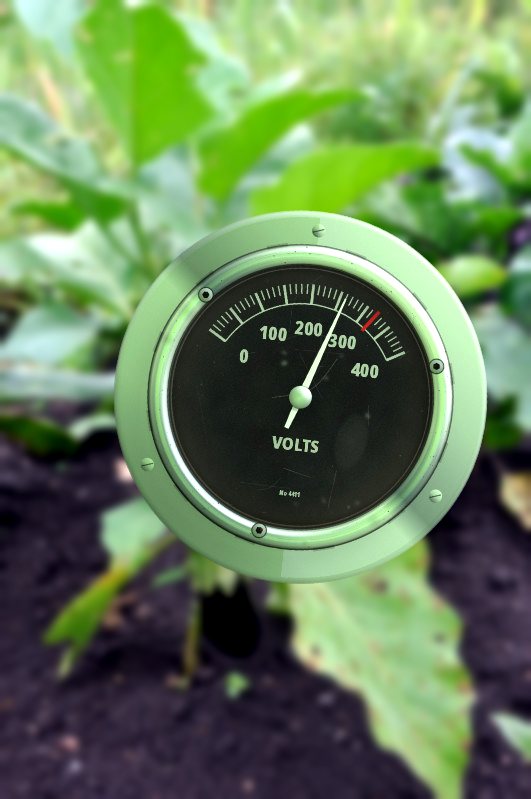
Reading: **260** V
